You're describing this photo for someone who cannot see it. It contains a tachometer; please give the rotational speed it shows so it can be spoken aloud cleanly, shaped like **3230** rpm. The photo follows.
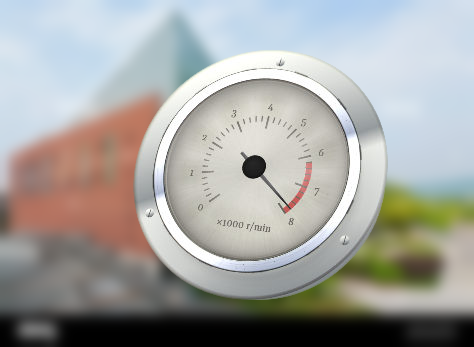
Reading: **7800** rpm
